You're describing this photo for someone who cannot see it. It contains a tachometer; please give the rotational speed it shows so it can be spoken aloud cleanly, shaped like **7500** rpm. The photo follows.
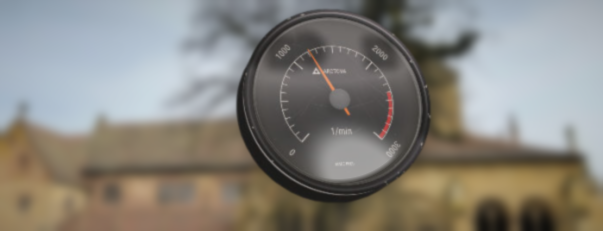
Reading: **1200** rpm
